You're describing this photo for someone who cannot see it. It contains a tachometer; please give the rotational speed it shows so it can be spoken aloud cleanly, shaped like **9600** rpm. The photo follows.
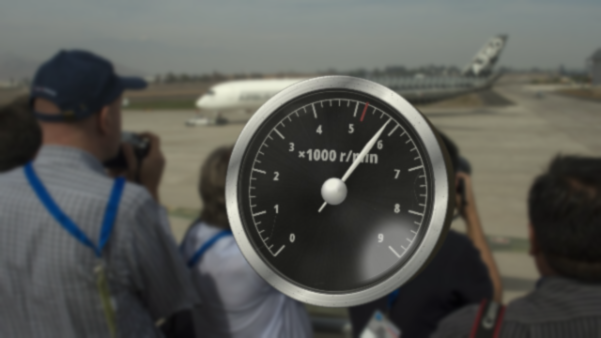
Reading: **5800** rpm
